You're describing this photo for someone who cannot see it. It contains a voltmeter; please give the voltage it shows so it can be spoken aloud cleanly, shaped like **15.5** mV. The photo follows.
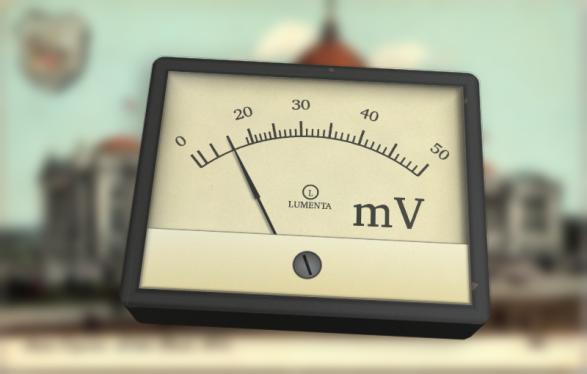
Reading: **15** mV
